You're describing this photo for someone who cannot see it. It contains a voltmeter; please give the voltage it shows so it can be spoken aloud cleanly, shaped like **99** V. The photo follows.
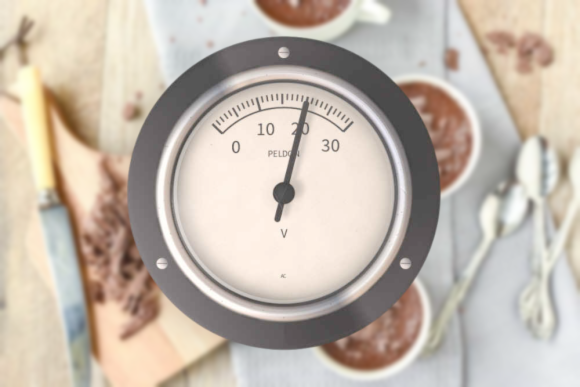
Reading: **20** V
